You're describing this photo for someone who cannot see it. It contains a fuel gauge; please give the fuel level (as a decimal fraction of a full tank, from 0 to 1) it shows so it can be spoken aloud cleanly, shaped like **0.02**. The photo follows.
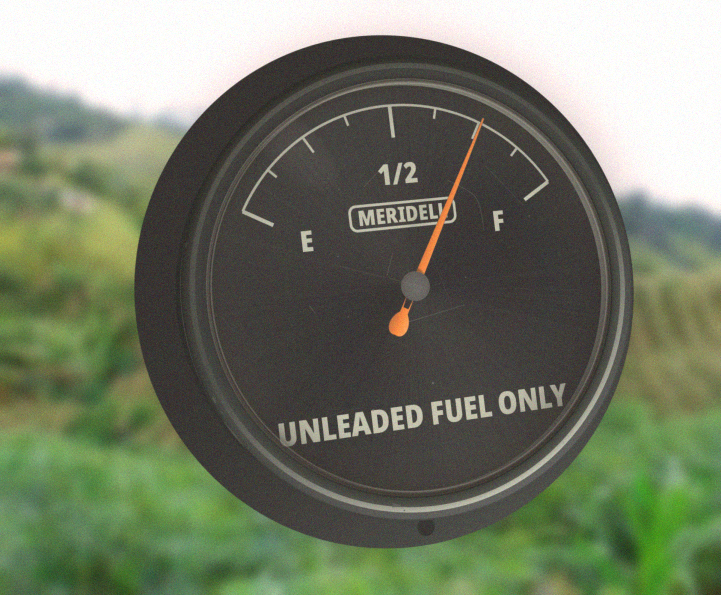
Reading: **0.75**
